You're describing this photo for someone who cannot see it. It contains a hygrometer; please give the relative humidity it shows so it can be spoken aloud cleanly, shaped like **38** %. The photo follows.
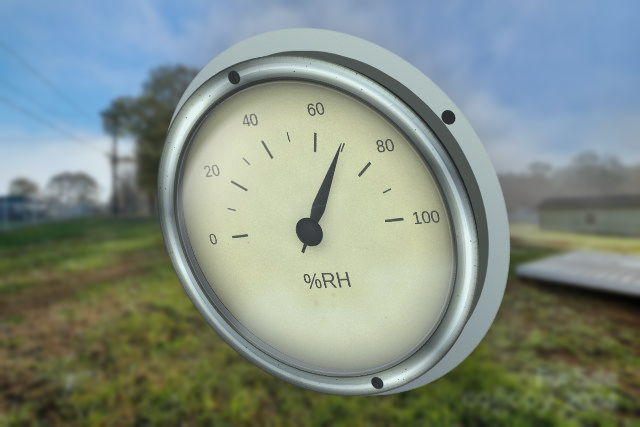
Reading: **70** %
